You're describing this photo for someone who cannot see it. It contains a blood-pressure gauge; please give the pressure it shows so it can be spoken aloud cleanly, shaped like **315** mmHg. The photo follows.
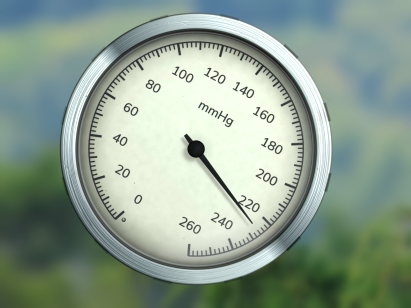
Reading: **226** mmHg
